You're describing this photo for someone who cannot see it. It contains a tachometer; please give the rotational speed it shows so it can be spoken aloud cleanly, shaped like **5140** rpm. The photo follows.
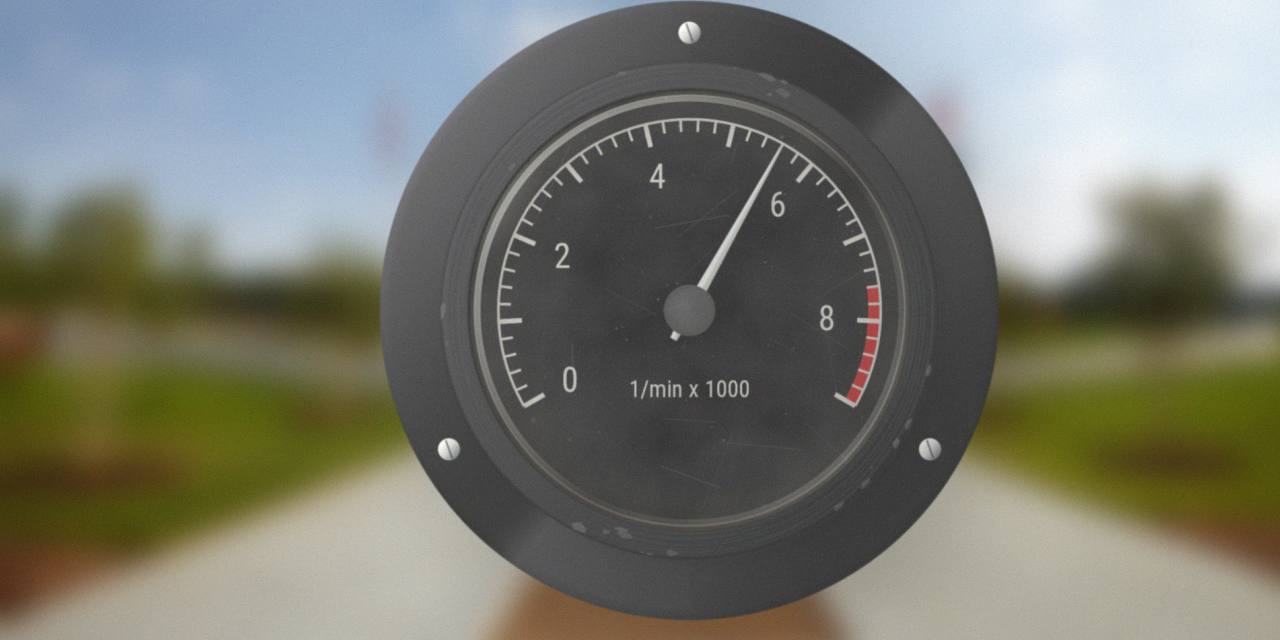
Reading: **5600** rpm
